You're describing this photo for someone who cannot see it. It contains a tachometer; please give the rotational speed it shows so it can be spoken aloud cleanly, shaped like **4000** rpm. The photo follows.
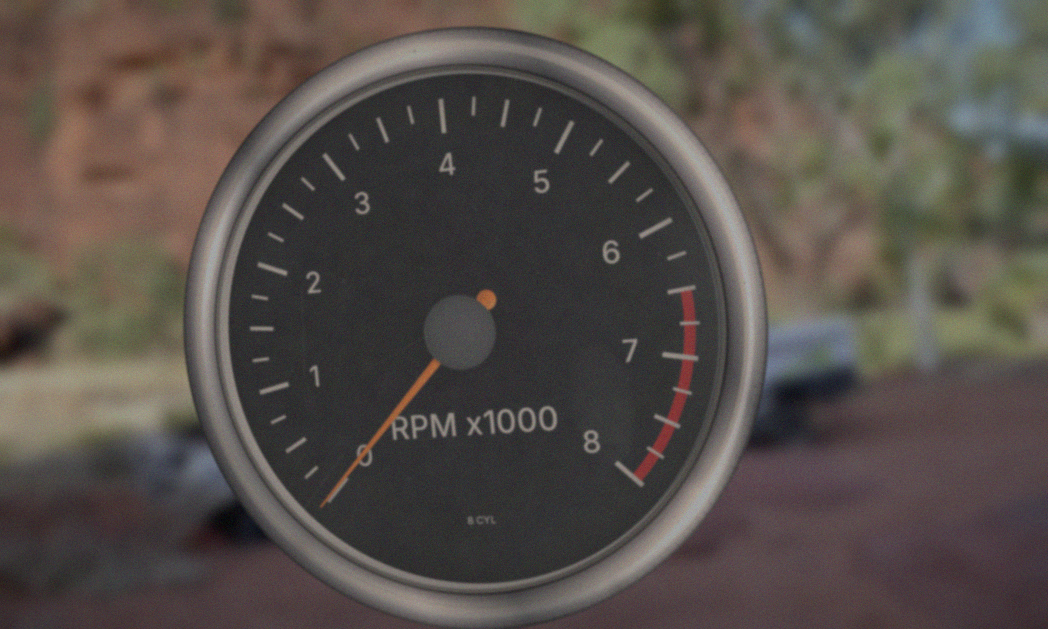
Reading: **0** rpm
